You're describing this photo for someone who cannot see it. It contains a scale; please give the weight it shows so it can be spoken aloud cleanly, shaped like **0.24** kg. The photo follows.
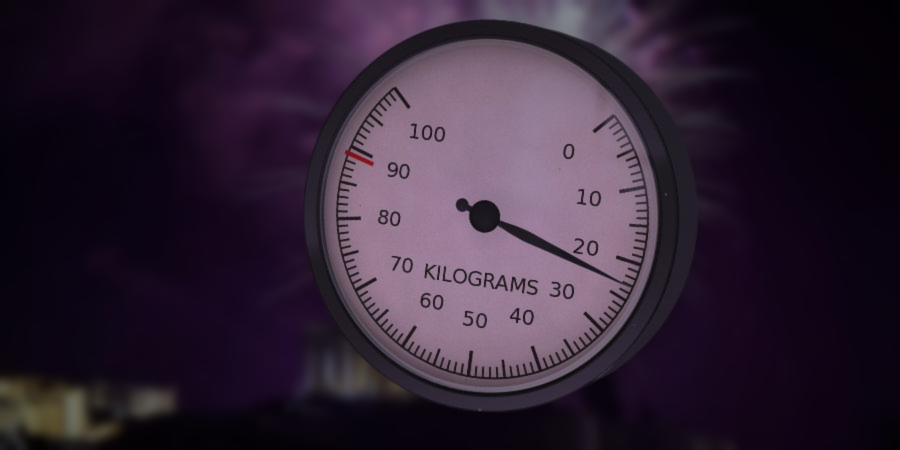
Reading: **23** kg
